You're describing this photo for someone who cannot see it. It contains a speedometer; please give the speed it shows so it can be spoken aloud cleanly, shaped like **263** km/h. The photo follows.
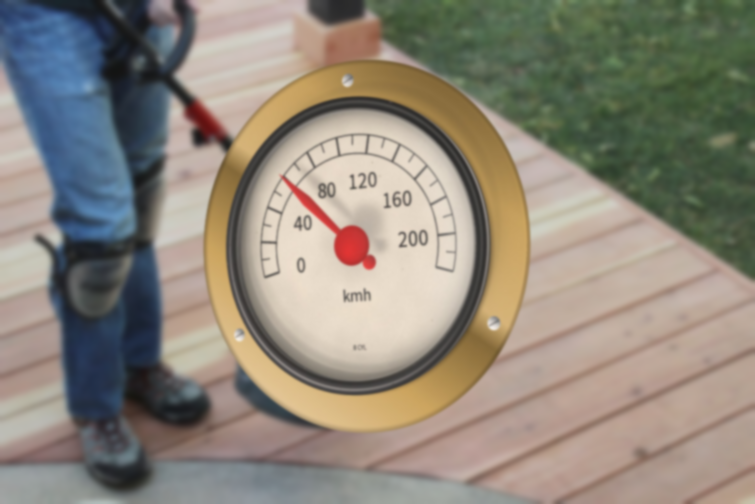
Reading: **60** km/h
